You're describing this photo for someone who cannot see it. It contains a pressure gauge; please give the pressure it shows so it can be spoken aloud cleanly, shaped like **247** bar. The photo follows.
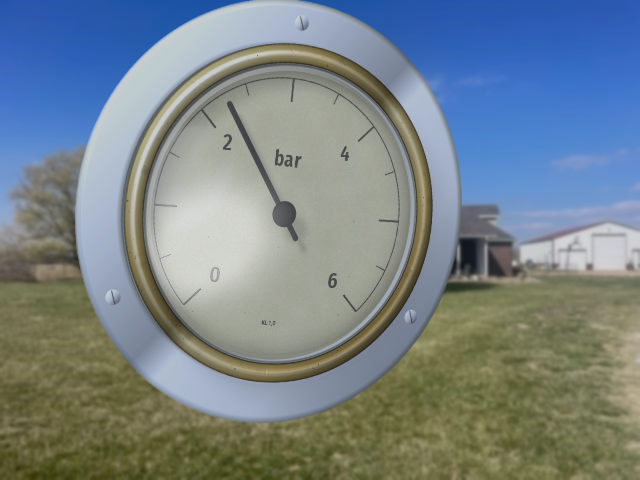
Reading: **2.25** bar
